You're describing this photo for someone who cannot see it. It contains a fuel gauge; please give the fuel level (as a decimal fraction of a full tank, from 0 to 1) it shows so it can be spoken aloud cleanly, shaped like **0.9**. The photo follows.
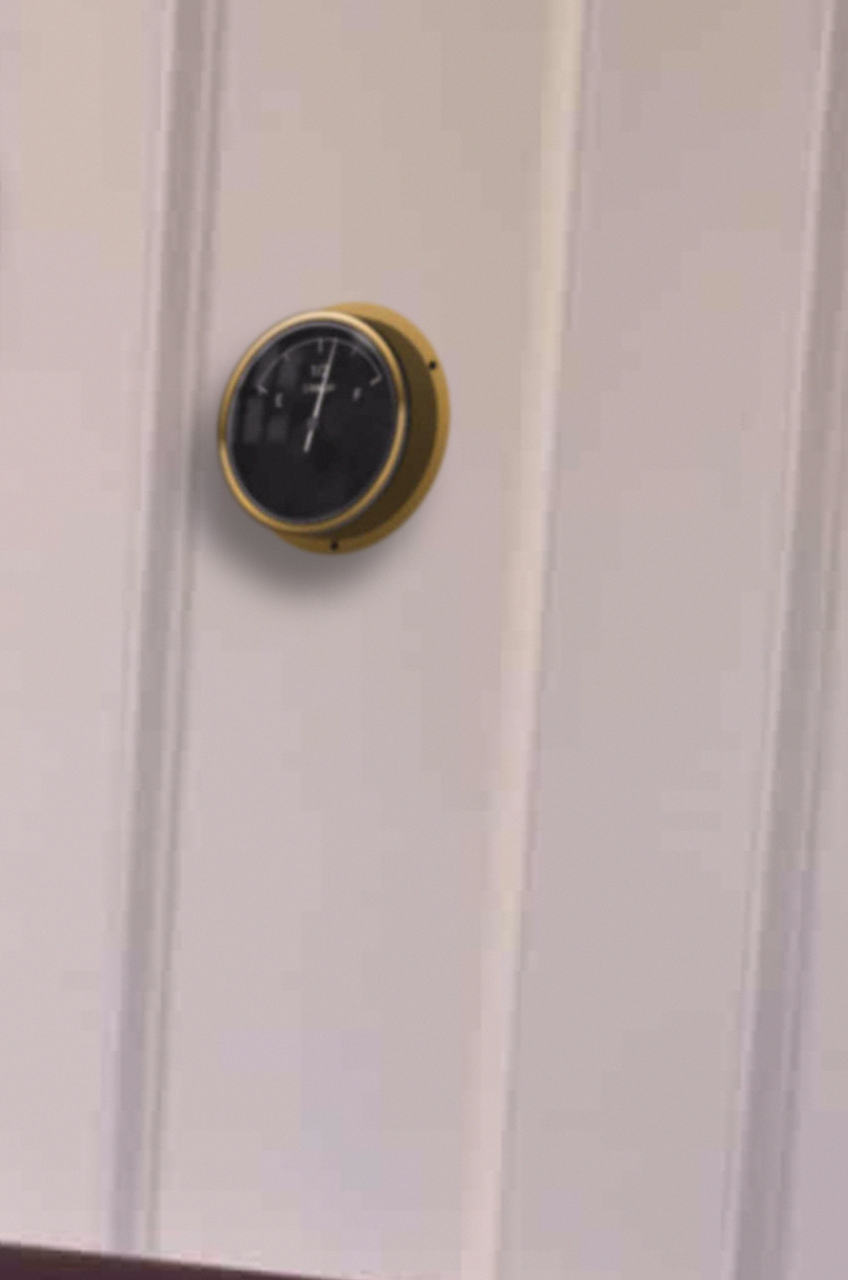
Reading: **0.625**
